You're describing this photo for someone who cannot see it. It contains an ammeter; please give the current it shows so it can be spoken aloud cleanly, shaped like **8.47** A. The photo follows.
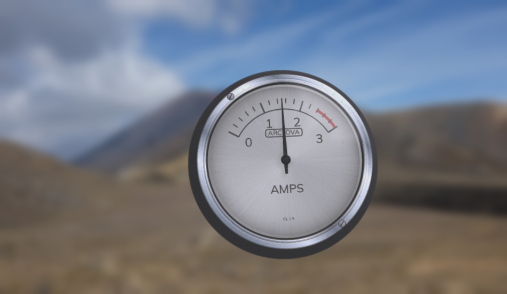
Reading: **1.5** A
